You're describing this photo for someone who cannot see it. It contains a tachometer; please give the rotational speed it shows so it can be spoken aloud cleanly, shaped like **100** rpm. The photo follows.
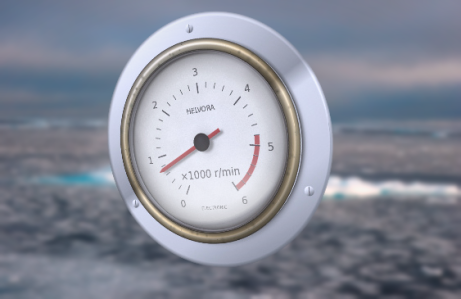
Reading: **700** rpm
